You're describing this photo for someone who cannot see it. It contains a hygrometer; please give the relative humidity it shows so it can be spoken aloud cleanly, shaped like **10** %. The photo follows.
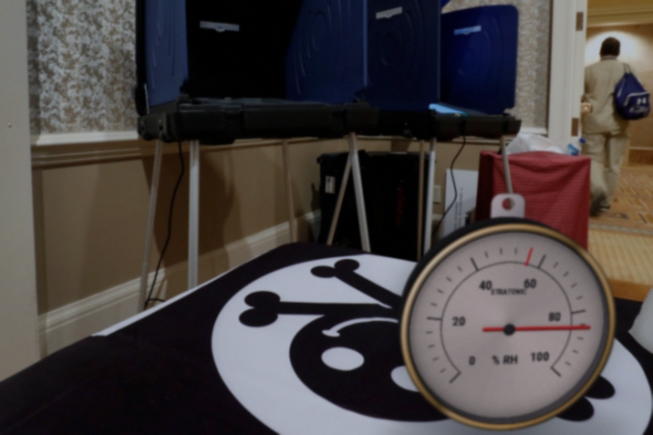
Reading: **84** %
